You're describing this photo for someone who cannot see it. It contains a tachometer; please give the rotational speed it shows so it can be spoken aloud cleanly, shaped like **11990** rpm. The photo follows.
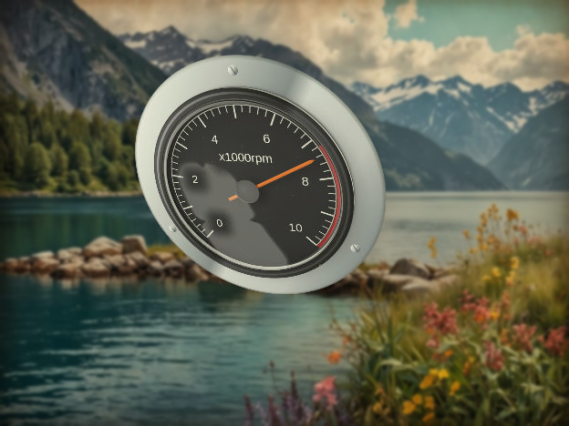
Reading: **7400** rpm
